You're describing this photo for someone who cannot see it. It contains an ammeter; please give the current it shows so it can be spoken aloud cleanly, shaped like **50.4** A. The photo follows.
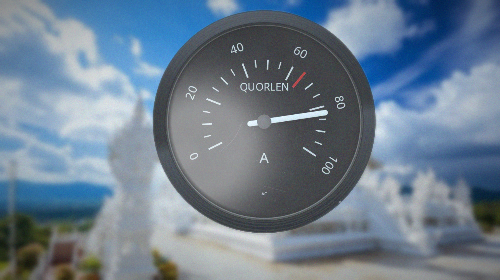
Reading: **82.5** A
